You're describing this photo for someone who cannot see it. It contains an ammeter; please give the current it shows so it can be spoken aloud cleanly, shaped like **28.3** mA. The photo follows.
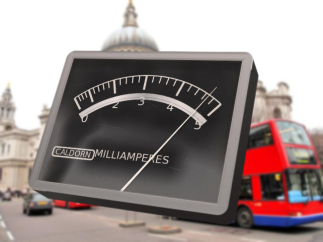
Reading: **4.7** mA
